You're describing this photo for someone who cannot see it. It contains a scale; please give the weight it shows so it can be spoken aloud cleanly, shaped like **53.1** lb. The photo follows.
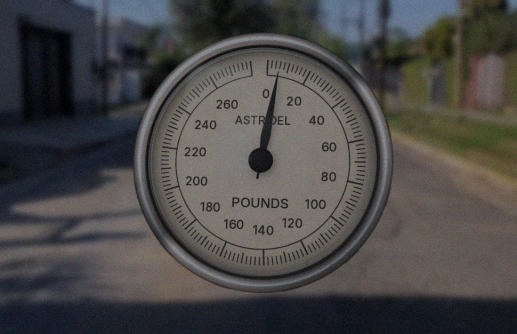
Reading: **6** lb
